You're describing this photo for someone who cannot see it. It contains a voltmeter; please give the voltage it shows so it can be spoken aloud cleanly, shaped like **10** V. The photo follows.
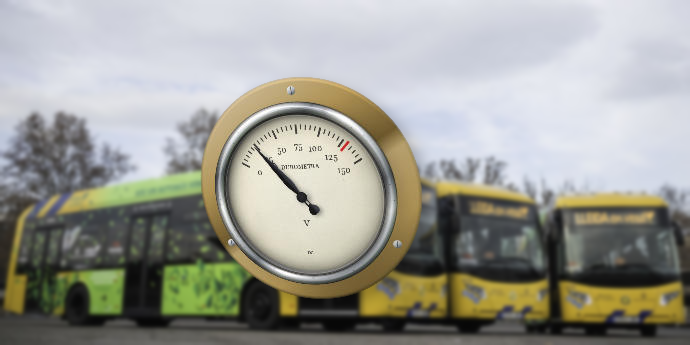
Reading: **25** V
